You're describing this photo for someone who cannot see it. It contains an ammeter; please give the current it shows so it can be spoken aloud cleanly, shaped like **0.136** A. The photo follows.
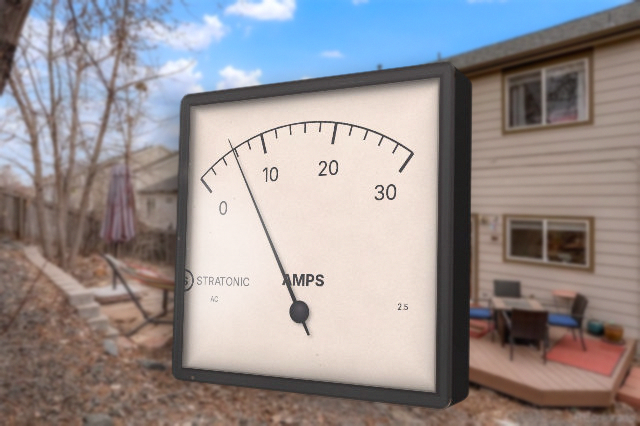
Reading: **6** A
